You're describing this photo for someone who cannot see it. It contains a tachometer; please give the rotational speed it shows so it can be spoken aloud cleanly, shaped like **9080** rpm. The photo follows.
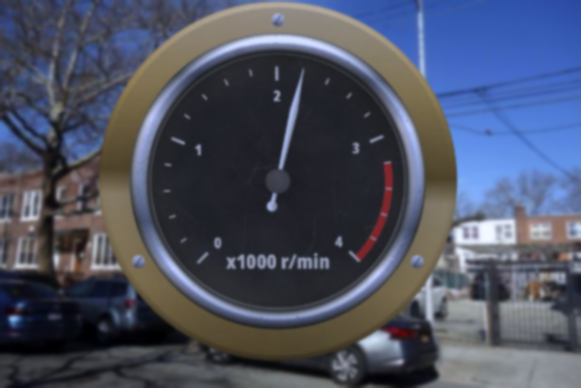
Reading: **2200** rpm
